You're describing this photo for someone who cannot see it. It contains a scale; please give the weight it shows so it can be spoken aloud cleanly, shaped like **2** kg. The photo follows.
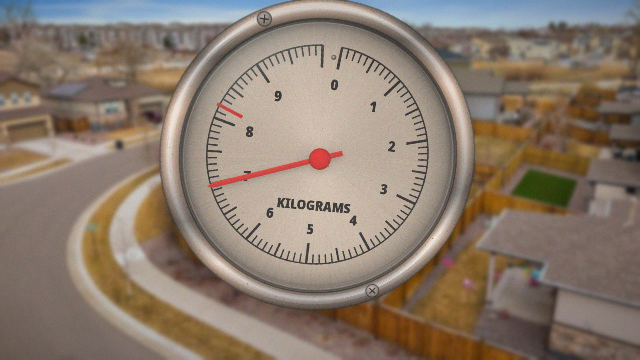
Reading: **7** kg
